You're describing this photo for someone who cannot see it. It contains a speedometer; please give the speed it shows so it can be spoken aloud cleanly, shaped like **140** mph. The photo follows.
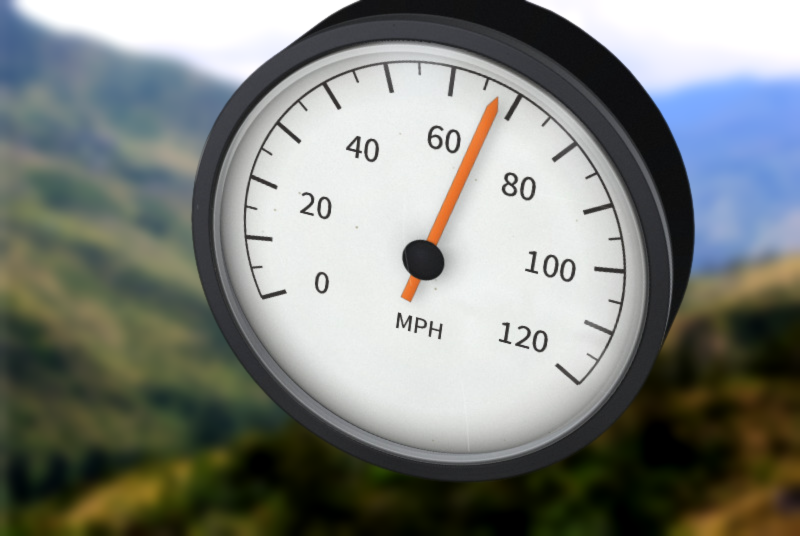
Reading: **67.5** mph
